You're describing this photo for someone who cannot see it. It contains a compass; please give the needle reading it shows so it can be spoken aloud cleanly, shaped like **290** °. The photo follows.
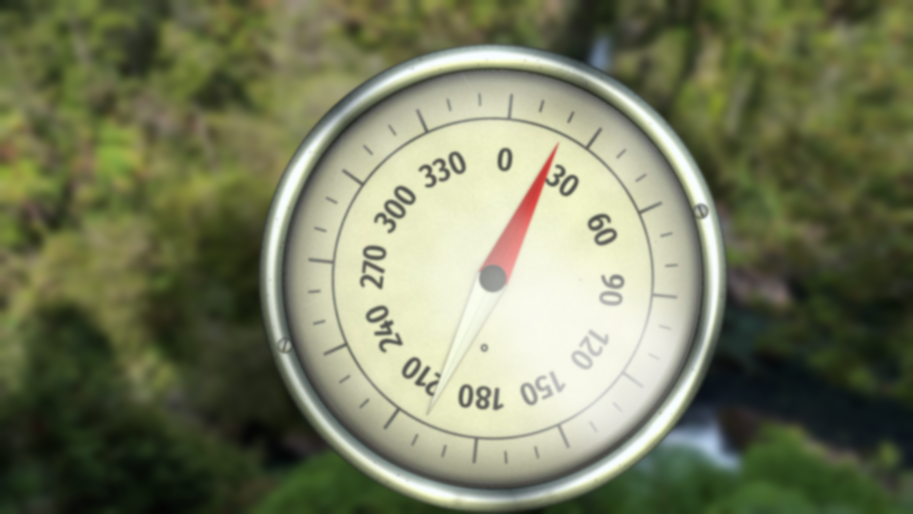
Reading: **20** °
